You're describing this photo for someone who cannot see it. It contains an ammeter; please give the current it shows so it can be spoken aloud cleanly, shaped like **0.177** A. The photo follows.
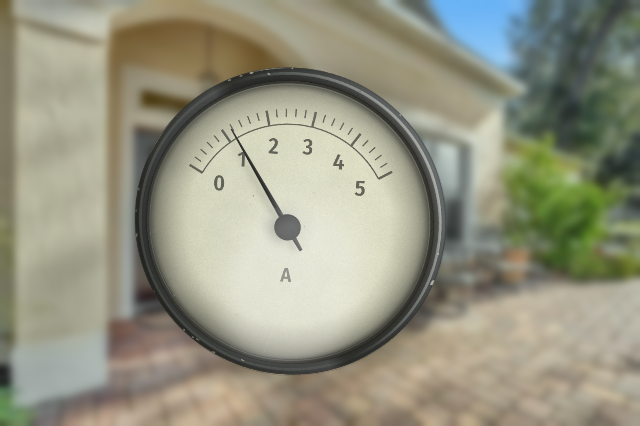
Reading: **1.2** A
